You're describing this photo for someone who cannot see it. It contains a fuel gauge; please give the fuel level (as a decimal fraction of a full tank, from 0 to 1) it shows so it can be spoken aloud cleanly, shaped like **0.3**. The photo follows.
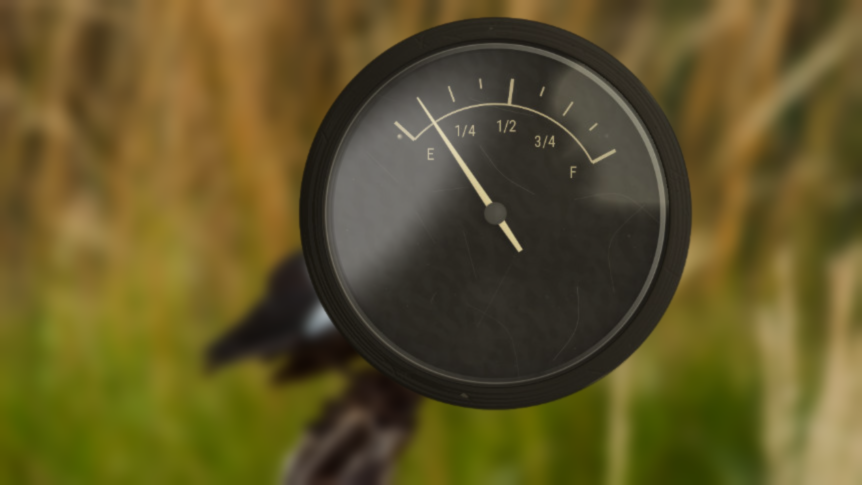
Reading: **0.125**
